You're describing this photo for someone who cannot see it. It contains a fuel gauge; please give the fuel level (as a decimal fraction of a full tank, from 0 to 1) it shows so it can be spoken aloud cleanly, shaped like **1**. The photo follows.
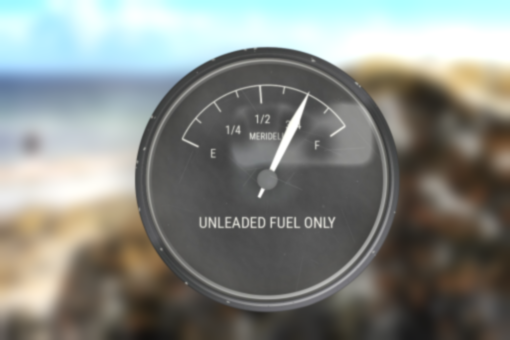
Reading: **0.75**
